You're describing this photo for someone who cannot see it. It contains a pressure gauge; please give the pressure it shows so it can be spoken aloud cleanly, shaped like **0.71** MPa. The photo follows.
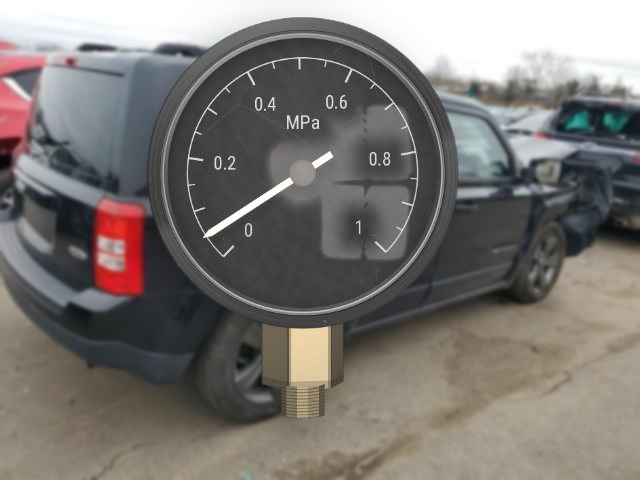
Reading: **0.05** MPa
